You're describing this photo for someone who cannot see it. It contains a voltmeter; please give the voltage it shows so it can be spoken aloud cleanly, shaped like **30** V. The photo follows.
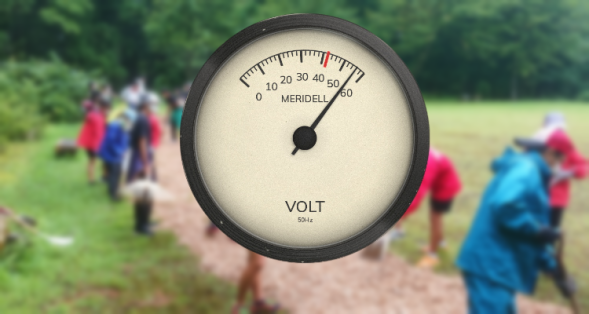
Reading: **56** V
